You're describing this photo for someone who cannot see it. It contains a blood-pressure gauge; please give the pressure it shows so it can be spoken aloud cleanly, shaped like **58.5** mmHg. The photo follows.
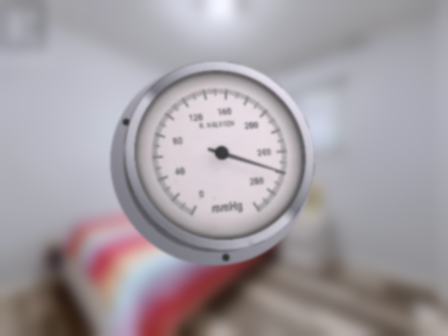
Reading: **260** mmHg
